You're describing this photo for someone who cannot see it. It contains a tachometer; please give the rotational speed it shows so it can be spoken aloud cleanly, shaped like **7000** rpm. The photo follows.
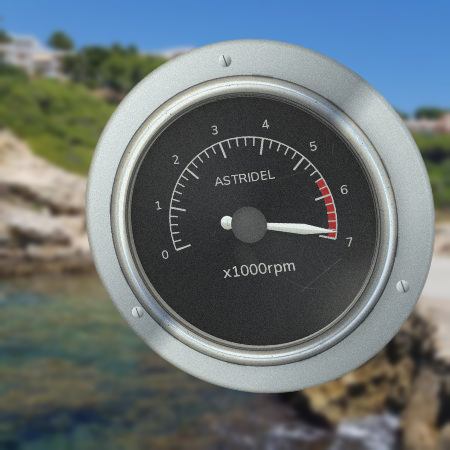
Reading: **6800** rpm
